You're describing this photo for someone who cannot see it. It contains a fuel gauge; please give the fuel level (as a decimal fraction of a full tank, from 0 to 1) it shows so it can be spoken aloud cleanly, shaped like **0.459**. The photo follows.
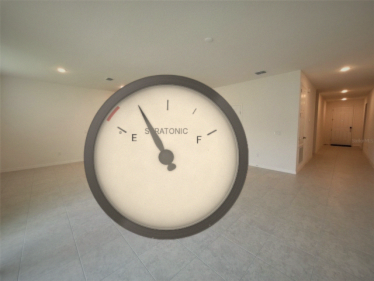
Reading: **0.25**
